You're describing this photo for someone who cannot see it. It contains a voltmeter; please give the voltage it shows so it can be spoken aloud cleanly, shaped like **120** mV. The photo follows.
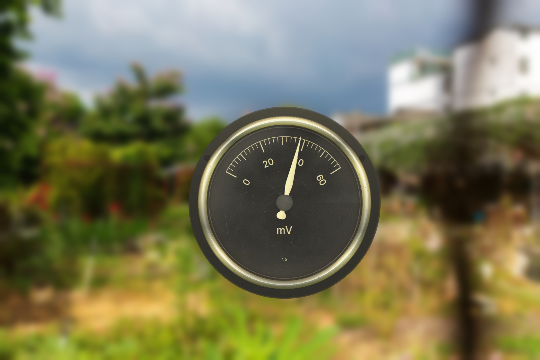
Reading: **38** mV
